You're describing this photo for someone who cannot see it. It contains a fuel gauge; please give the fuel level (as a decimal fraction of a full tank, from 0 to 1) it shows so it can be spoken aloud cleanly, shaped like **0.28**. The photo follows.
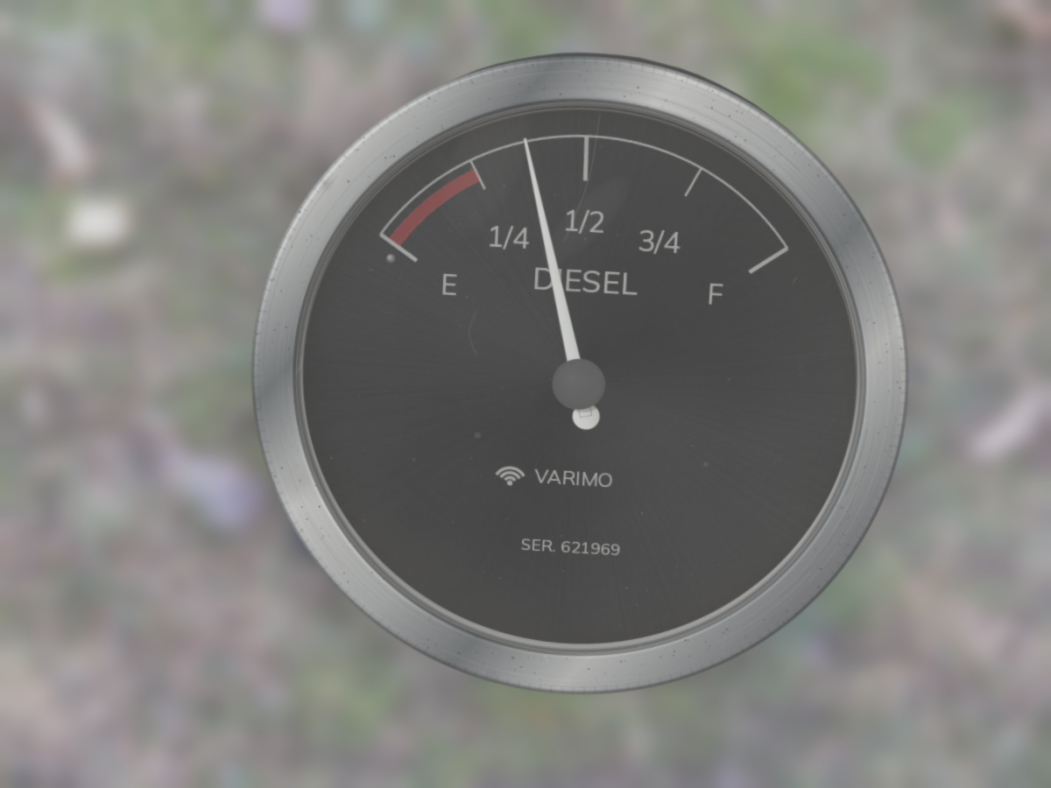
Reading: **0.375**
